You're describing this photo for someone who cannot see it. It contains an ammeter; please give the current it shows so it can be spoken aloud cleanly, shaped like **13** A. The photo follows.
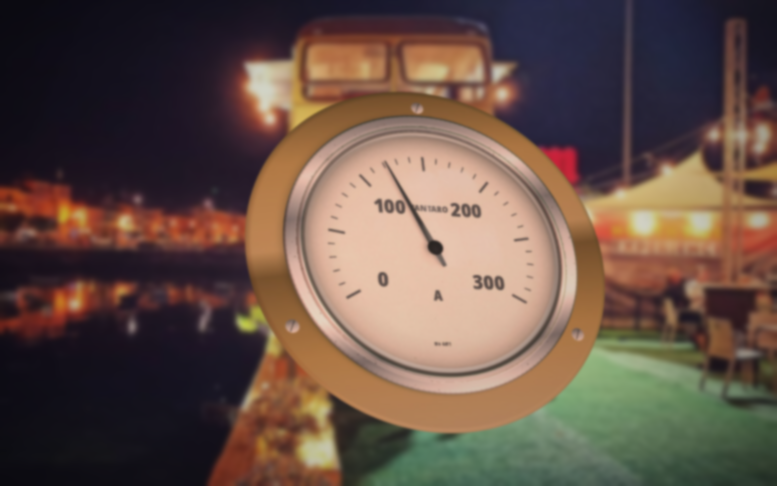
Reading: **120** A
